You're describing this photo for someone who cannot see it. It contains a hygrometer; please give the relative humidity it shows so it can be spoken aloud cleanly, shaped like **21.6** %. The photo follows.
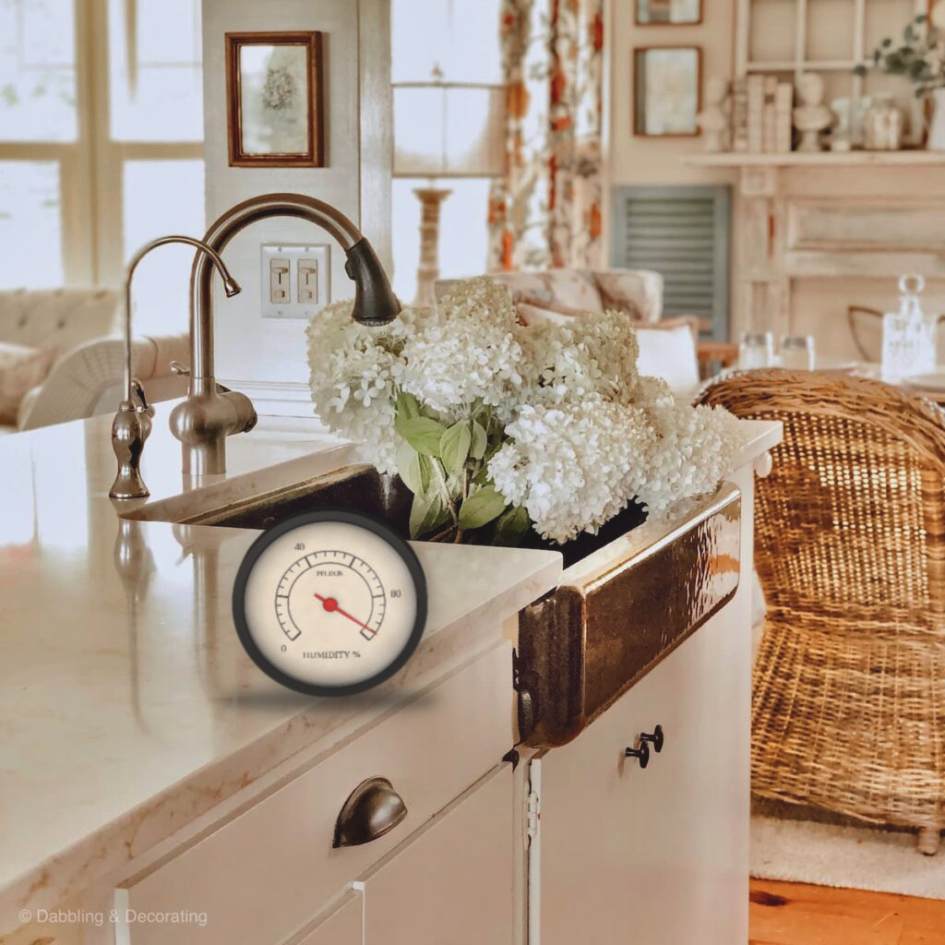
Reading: **96** %
